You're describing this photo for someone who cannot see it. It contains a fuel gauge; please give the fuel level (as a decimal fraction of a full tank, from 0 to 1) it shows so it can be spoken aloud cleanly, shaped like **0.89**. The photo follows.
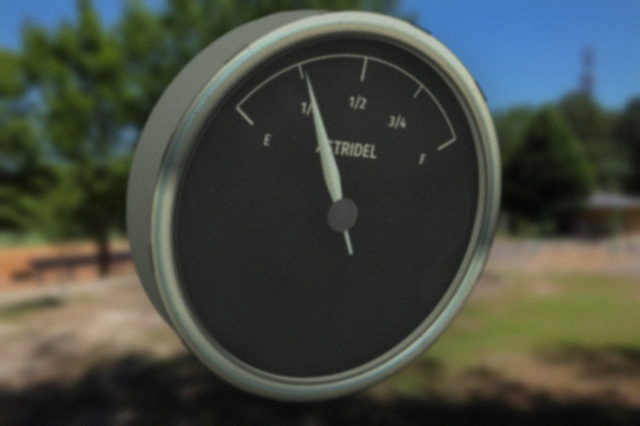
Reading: **0.25**
